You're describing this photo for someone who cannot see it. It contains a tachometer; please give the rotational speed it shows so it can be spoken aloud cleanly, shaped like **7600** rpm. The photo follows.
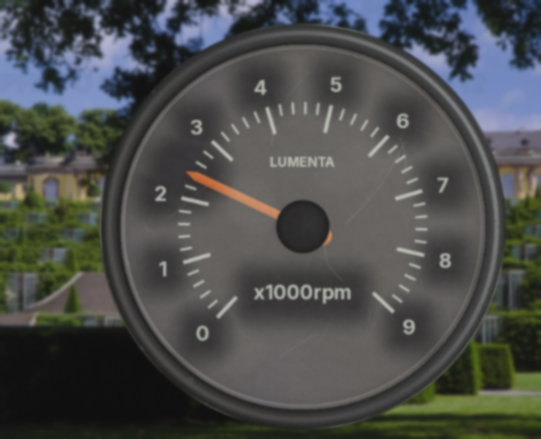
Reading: **2400** rpm
